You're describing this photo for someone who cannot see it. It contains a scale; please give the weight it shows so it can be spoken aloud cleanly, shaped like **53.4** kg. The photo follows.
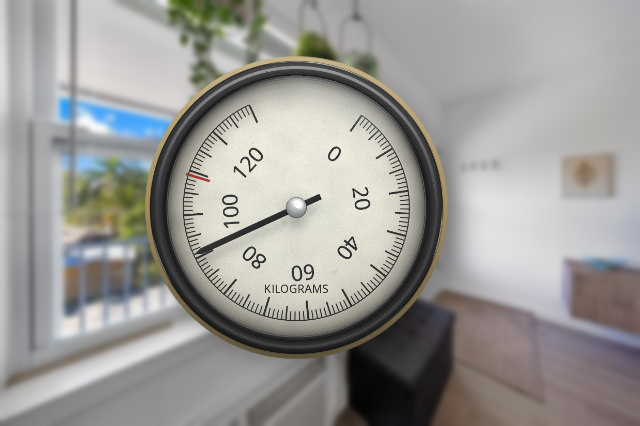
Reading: **91** kg
